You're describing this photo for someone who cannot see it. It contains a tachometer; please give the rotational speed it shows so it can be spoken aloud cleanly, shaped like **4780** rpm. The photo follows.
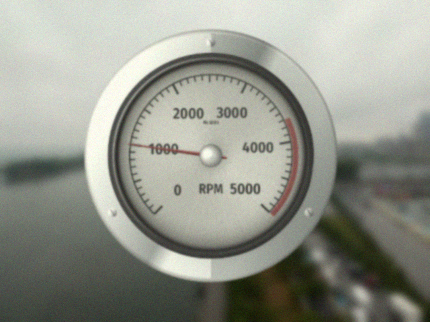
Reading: **1000** rpm
